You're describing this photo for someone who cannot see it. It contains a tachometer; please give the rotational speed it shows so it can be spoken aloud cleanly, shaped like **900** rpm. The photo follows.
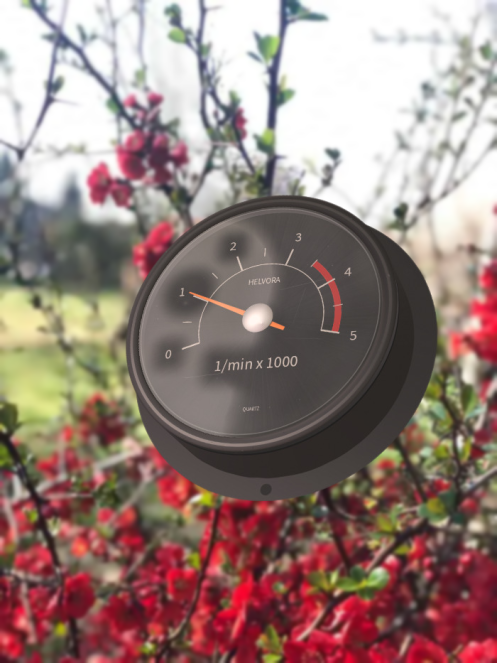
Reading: **1000** rpm
